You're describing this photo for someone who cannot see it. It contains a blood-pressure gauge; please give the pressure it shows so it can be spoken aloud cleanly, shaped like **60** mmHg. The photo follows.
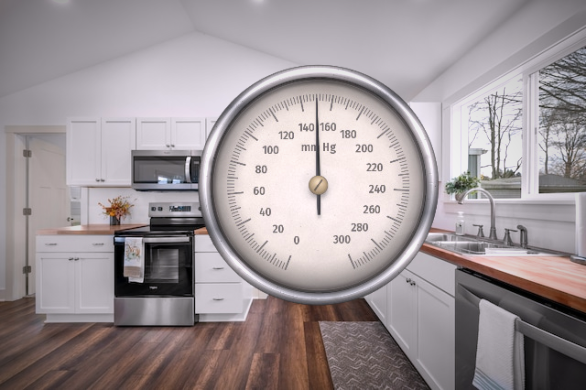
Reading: **150** mmHg
